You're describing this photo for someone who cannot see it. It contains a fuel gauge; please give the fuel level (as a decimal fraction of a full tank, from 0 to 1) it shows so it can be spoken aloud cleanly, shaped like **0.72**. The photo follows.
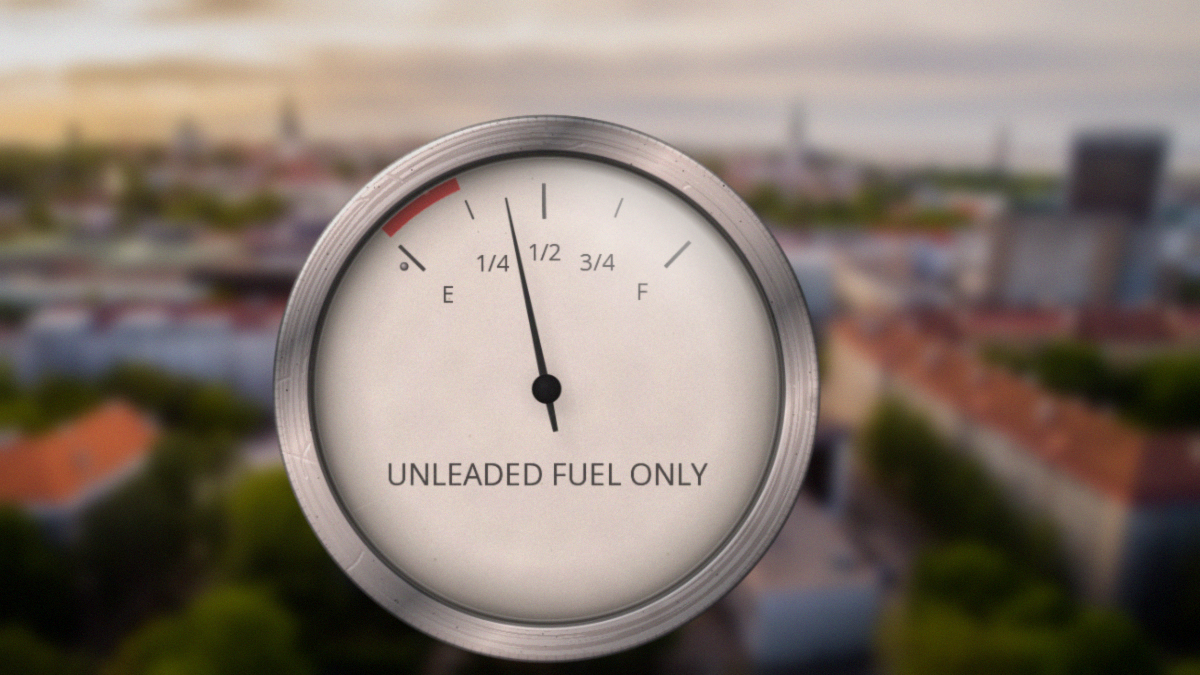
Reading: **0.375**
